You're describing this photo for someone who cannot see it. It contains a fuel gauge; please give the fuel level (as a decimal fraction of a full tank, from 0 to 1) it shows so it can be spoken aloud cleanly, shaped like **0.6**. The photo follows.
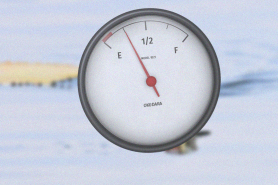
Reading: **0.25**
